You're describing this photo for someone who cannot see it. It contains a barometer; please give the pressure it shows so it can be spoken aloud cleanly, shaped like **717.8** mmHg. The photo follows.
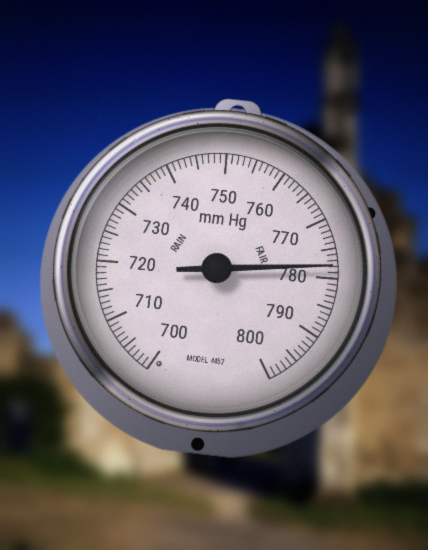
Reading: **778** mmHg
